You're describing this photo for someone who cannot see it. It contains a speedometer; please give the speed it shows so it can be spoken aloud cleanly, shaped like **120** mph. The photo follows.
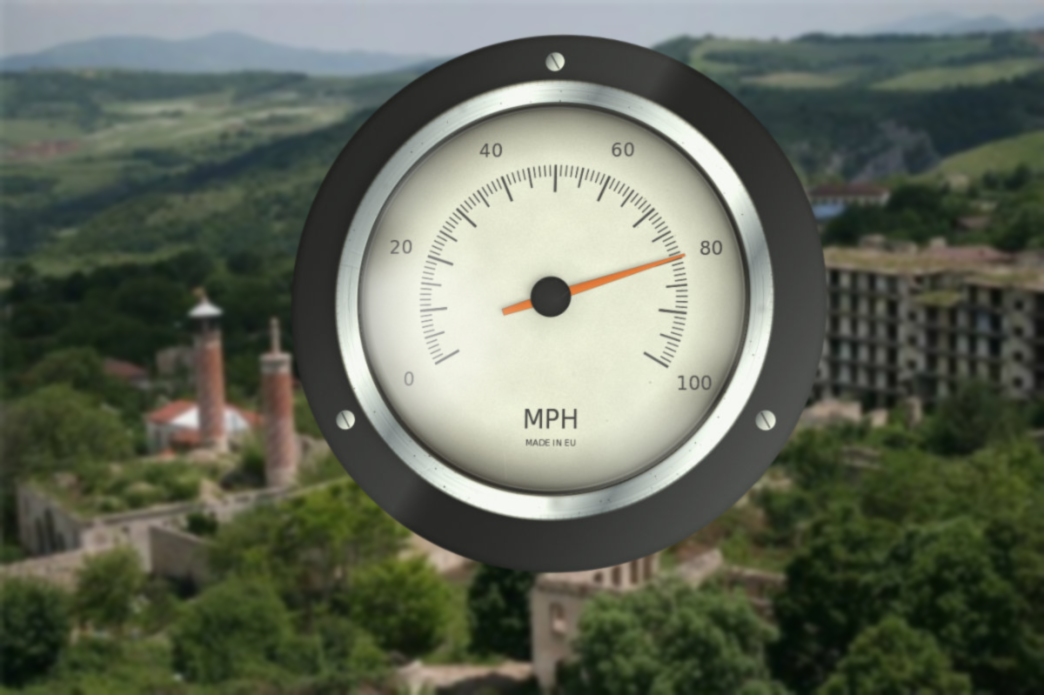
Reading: **80** mph
